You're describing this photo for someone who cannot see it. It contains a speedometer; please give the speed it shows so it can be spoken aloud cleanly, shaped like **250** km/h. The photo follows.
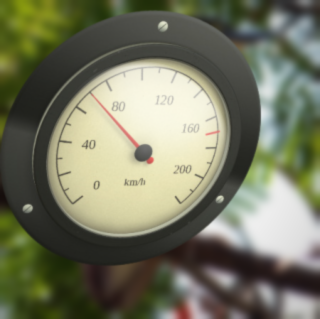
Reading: **70** km/h
